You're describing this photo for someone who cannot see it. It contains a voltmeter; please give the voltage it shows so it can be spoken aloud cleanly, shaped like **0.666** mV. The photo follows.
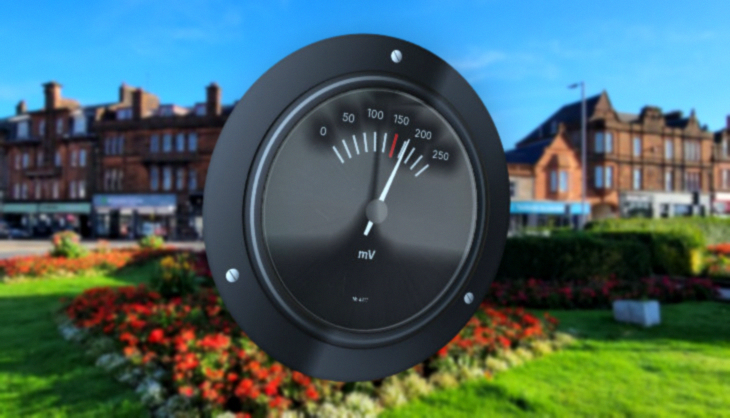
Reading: **175** mV
